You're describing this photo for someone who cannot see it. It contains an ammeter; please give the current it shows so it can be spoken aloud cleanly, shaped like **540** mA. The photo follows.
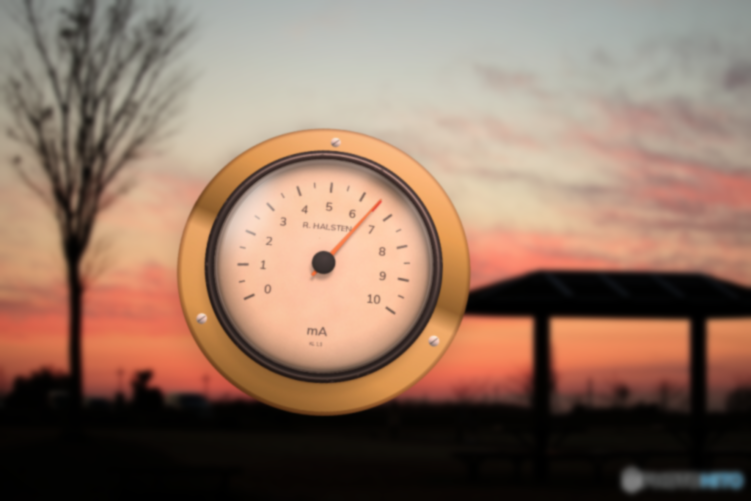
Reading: **6.5** mA
